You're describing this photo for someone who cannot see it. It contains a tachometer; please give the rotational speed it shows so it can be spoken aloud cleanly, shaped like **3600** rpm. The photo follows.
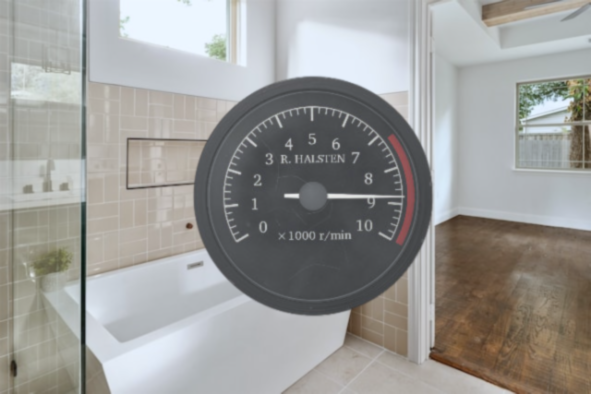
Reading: **8800** rpm
